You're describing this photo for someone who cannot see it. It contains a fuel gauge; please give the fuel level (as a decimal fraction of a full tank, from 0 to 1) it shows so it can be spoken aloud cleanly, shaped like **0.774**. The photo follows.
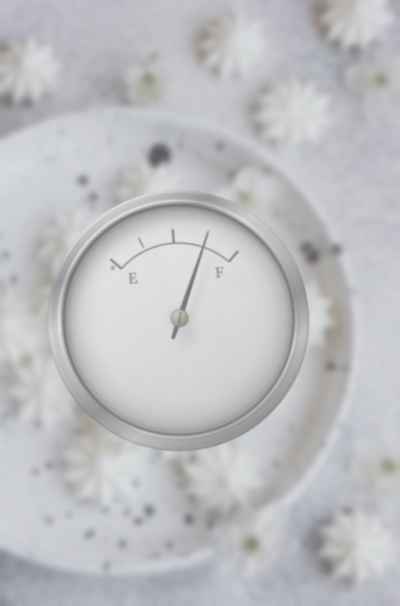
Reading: **0.75**
